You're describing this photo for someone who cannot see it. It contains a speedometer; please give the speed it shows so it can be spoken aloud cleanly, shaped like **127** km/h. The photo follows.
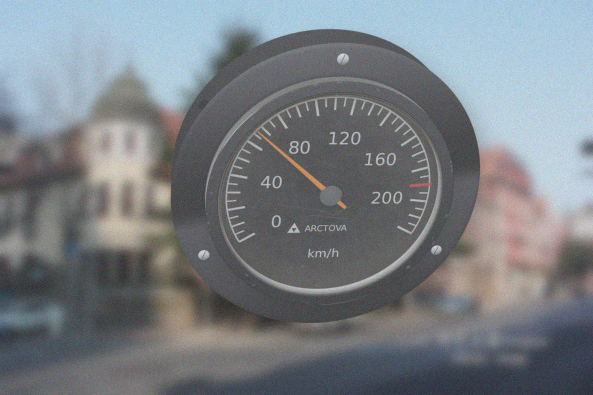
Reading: **67.5** km/h
